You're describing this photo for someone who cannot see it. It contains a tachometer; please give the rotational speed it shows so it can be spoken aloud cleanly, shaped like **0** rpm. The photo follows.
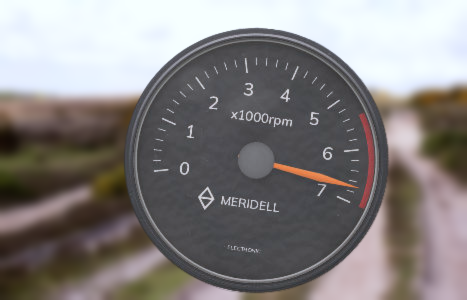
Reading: **6700** rpm
